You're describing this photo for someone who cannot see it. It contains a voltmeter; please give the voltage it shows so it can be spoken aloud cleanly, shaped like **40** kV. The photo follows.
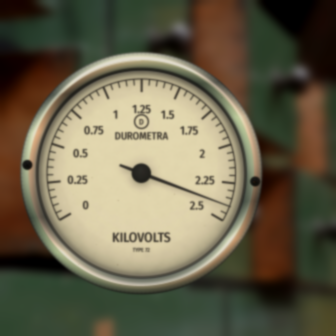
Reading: **2.4** kV
